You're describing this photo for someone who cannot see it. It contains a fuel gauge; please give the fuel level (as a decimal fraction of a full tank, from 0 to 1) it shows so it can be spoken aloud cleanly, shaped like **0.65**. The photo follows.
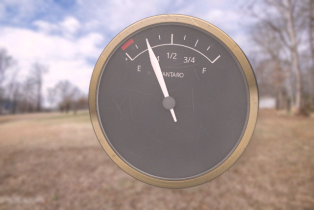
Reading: **0.25**
